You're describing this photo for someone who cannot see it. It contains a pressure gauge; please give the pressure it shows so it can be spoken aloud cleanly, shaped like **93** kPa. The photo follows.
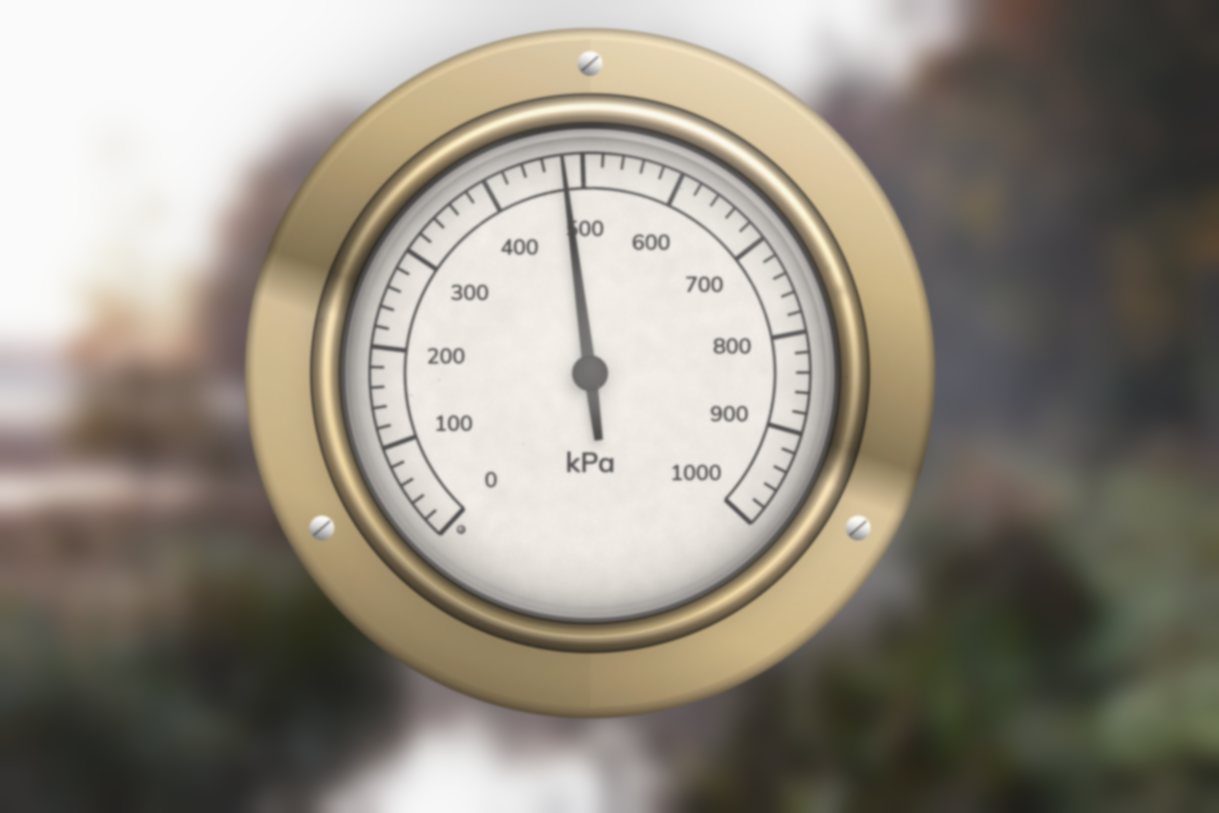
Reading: **480** kPa
